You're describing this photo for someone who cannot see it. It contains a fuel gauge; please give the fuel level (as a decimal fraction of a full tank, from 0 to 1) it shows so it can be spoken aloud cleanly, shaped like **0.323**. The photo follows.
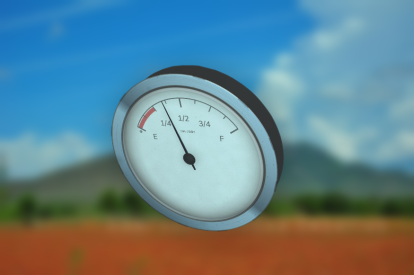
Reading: **0.375**
